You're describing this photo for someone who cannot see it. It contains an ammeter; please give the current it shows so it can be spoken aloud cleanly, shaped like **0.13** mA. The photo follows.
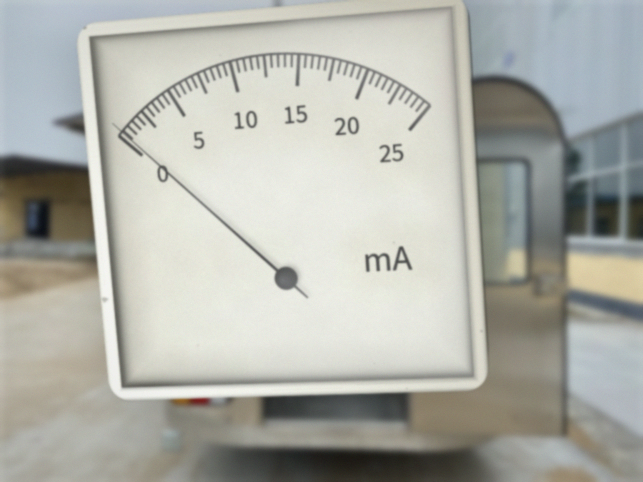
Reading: **0.5** mA
